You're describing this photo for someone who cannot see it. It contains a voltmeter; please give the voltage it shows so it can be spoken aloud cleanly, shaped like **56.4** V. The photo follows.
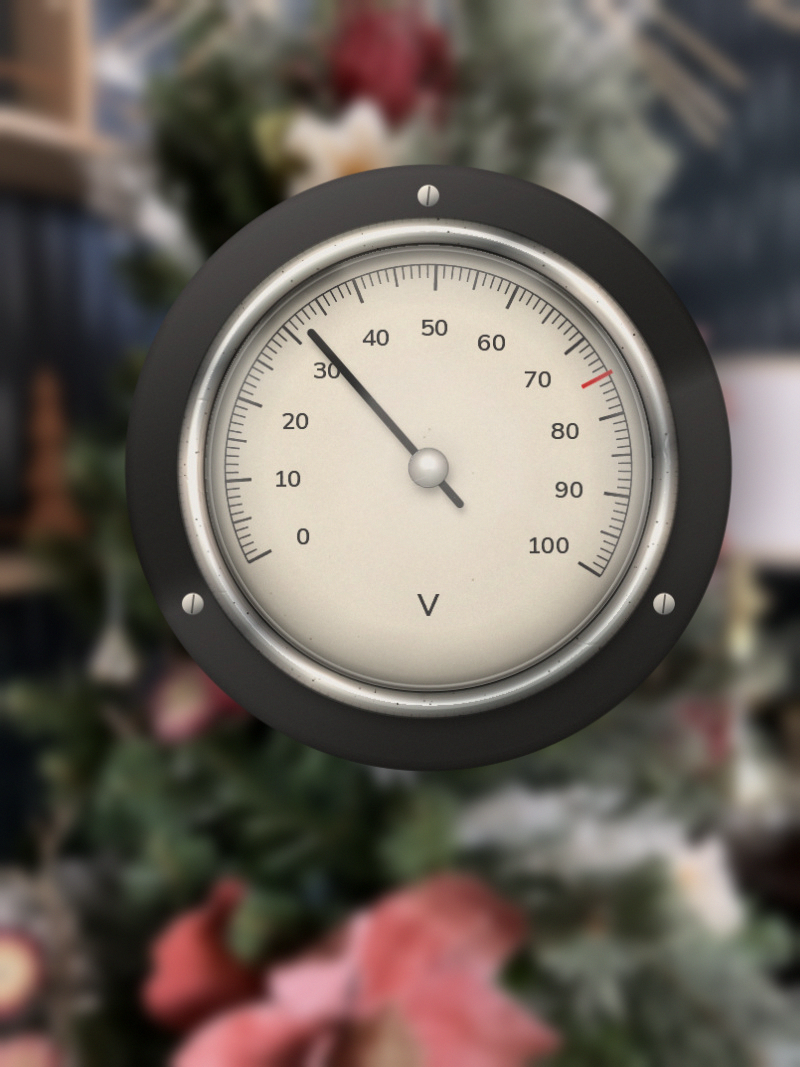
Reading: **32** V
